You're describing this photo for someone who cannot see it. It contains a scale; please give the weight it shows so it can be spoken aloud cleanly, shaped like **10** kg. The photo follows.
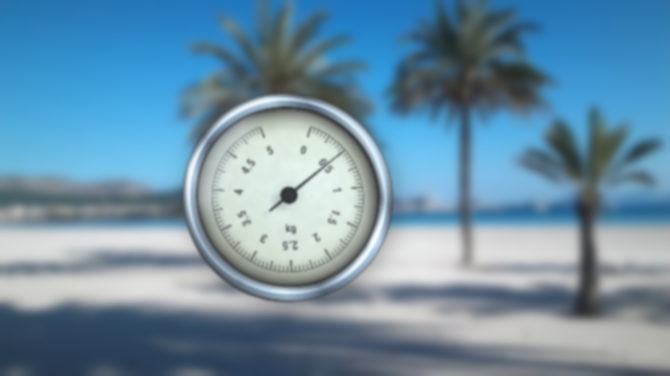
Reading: **0.5** kg
